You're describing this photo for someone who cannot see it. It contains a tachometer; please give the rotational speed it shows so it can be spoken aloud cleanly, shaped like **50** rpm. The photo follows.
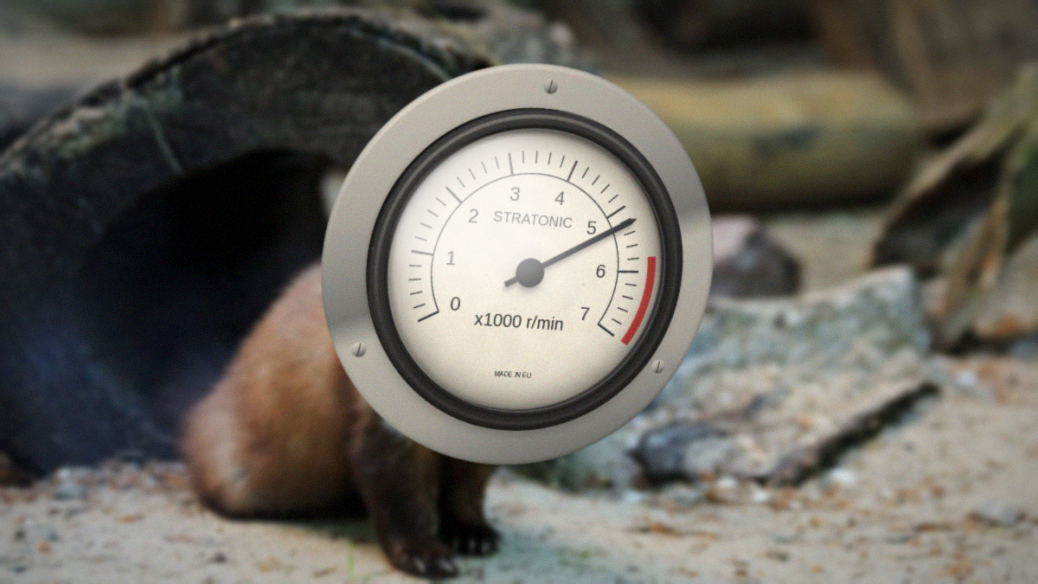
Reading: **5200** rpm
